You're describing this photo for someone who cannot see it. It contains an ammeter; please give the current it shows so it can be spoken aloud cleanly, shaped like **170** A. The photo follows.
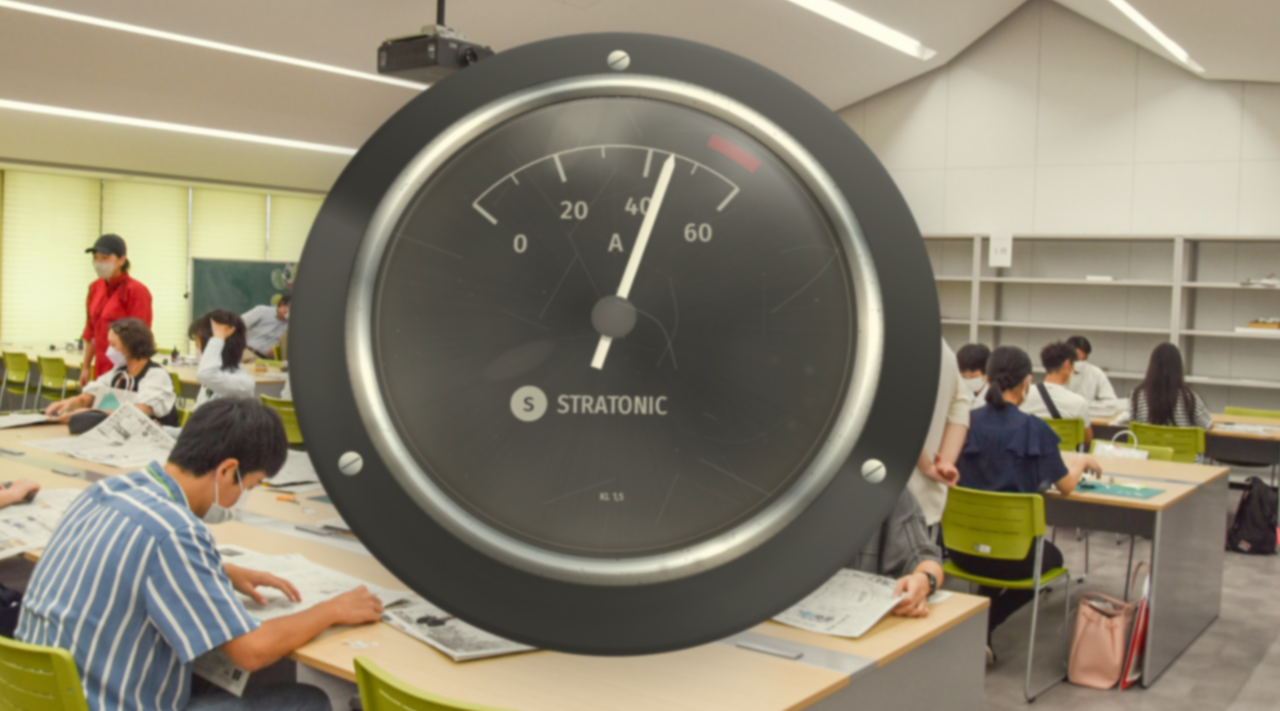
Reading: **45** A
